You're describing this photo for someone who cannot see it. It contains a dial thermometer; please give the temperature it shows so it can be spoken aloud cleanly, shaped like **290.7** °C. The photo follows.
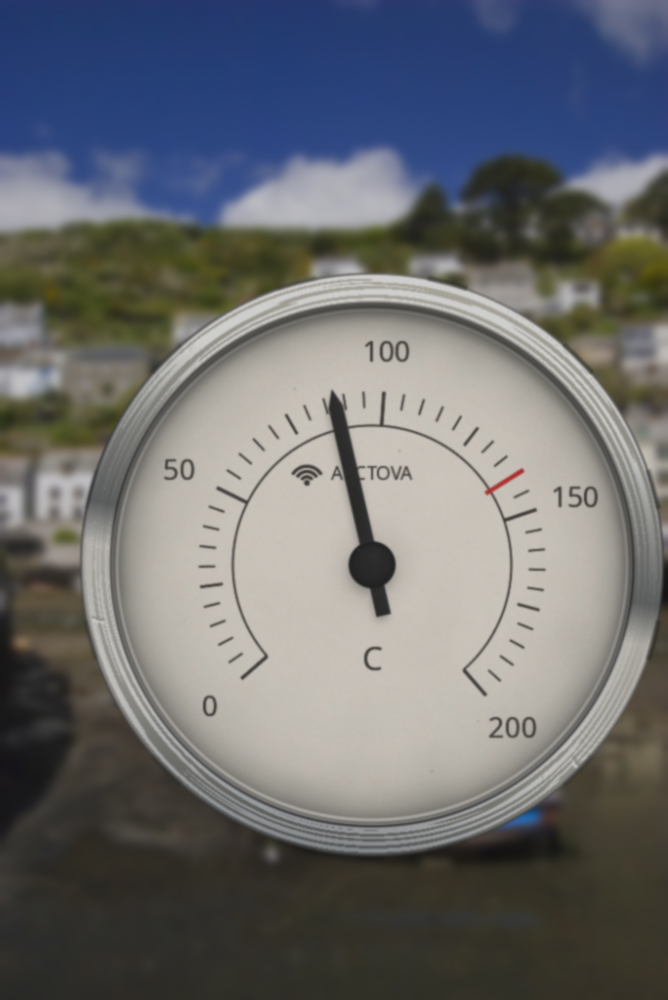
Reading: **87.5** °C
